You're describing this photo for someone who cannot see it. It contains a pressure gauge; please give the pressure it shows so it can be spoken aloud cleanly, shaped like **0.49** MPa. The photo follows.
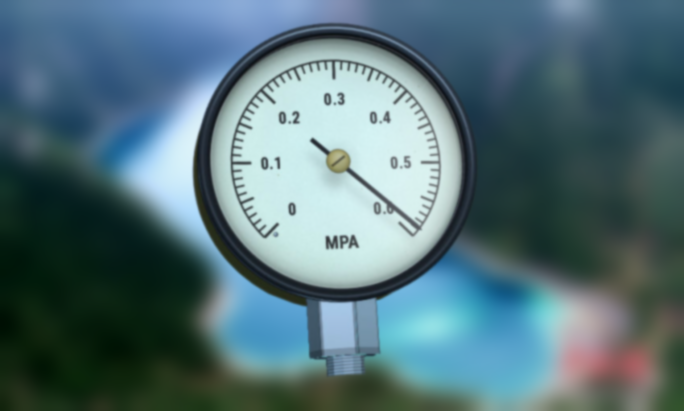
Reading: **0.59** MPa
